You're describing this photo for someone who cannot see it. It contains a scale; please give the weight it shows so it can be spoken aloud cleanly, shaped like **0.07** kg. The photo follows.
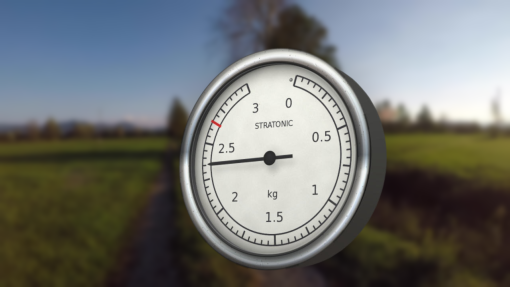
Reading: **2.35** kg
